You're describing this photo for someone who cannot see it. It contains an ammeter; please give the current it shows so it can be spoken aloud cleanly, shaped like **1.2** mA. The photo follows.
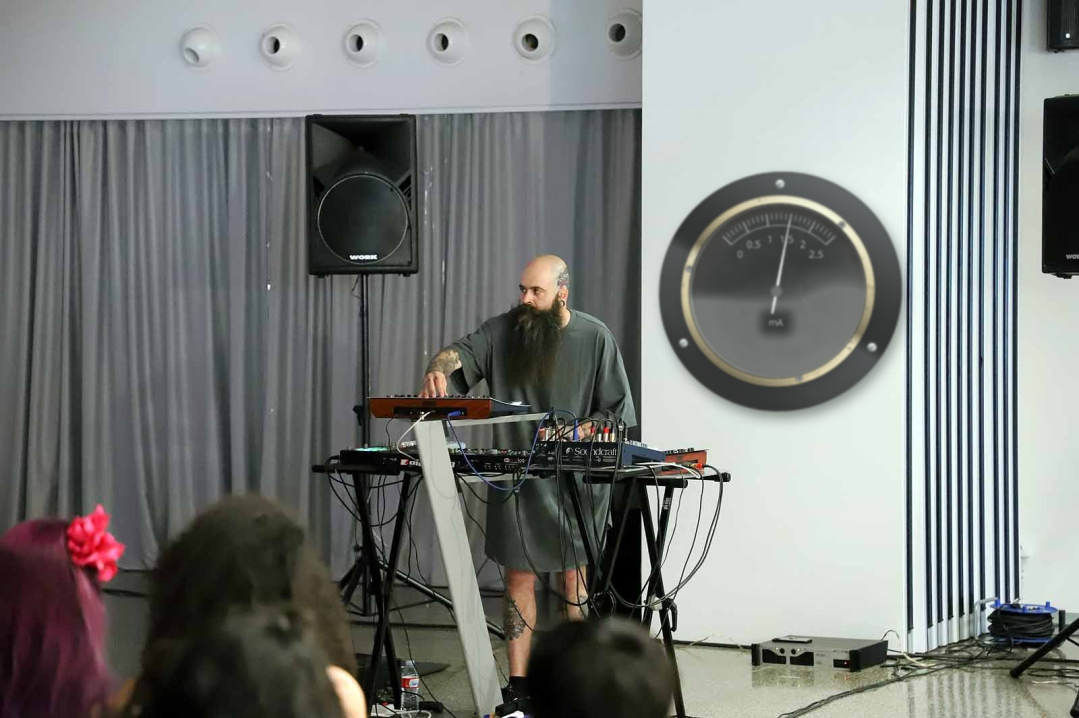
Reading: **1.5** mA
